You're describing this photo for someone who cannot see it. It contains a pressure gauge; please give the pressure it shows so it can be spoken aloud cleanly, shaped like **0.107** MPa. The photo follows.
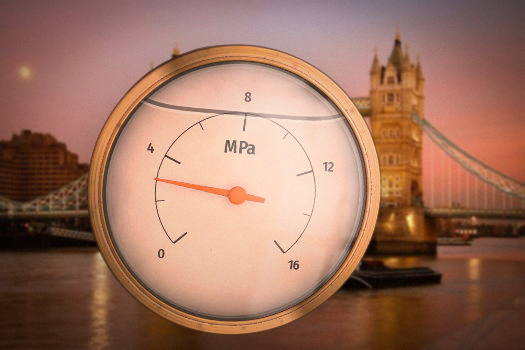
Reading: **3** MPa
